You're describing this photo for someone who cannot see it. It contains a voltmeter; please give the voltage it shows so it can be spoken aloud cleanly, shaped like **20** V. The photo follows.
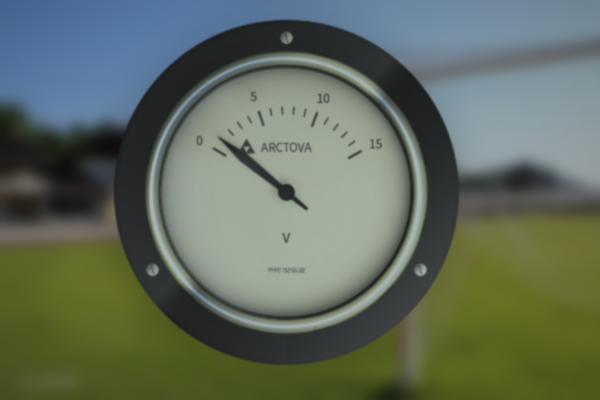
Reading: **1** V
